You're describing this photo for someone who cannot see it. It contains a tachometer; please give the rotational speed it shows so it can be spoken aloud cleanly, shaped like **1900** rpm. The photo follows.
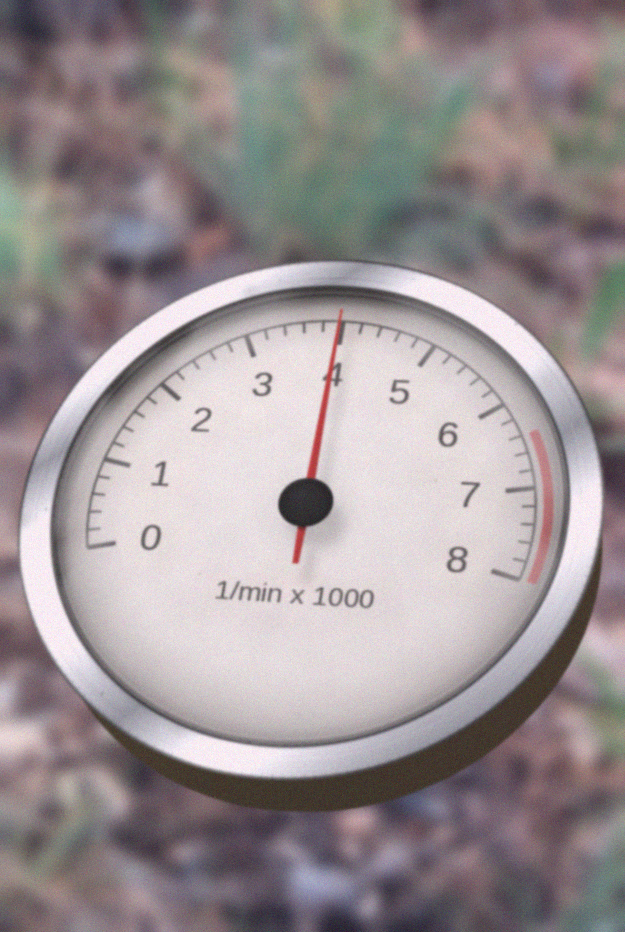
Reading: **4000** rpm
